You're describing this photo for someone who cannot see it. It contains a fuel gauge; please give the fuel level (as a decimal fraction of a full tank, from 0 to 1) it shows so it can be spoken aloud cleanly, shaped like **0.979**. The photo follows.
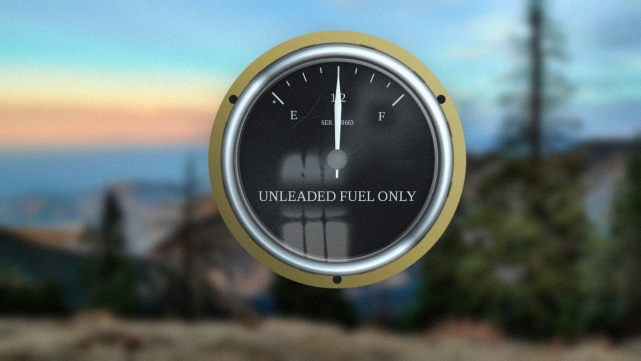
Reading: **0.5**
